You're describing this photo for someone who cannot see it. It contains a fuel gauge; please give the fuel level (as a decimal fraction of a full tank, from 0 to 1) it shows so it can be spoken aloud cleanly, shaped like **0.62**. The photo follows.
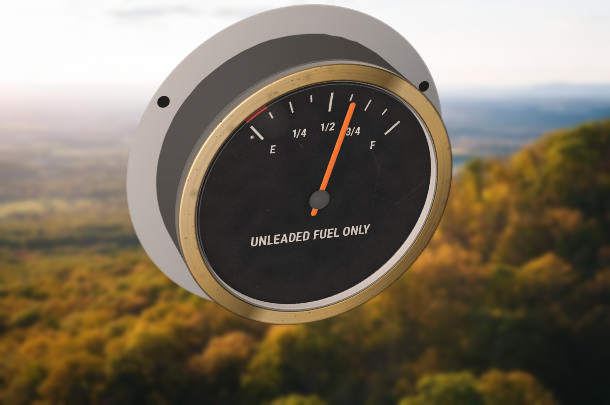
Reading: **0.625**
